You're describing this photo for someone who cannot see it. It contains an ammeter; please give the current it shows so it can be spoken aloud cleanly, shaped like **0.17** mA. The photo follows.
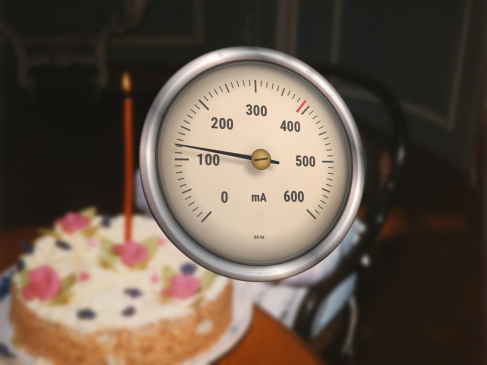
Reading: **120** mA
